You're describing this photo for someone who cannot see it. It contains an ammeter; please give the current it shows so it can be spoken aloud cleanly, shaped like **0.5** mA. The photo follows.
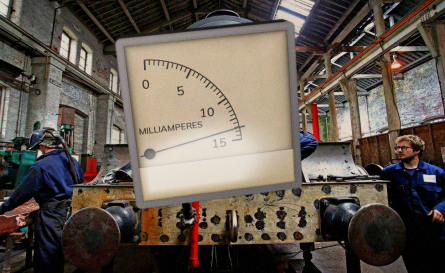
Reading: **13.5** mA
